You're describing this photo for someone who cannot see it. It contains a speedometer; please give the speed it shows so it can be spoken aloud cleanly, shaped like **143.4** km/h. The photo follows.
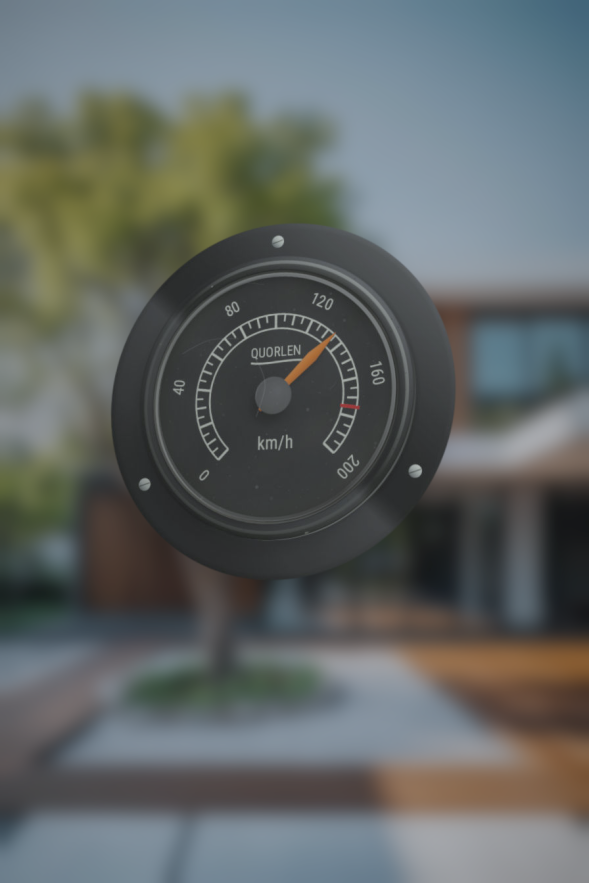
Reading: **135** km/h
